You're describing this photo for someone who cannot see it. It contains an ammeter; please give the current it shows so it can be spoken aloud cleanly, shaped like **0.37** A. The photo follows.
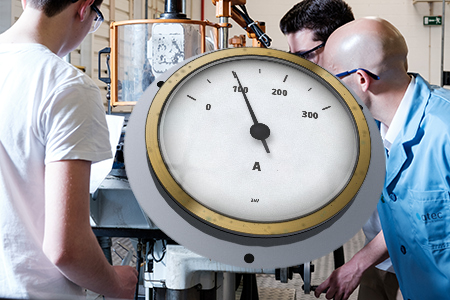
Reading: **100** A
